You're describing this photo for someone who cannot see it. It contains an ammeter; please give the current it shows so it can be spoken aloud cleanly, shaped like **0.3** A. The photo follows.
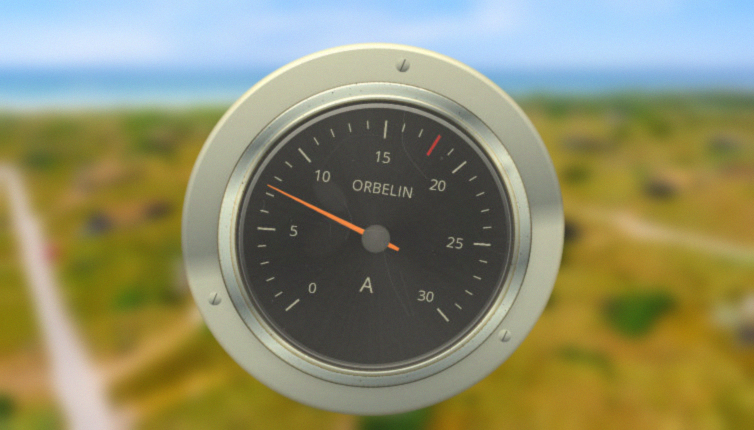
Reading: **7.5** A
